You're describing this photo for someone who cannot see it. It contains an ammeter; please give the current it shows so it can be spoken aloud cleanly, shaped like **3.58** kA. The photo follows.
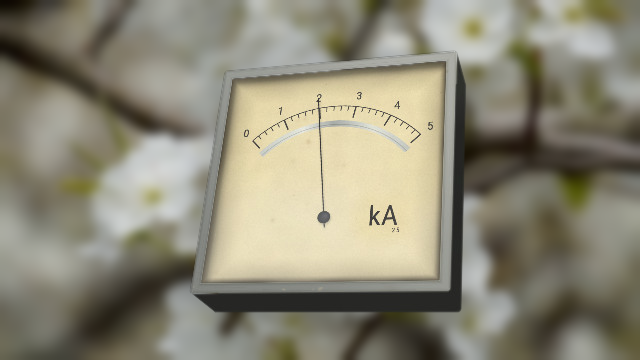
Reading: **2** kA
